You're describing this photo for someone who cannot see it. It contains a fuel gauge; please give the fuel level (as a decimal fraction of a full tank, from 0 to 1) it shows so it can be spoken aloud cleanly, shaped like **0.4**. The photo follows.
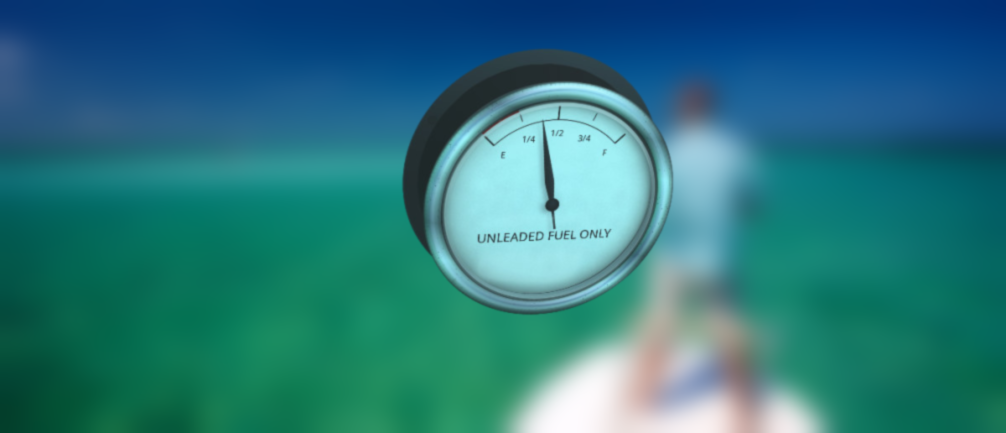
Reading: **0.375**
